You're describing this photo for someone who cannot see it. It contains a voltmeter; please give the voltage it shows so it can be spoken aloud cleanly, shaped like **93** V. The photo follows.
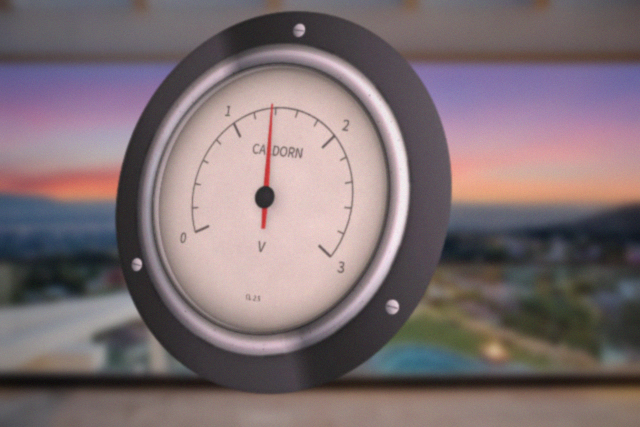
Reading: **1.4** V
